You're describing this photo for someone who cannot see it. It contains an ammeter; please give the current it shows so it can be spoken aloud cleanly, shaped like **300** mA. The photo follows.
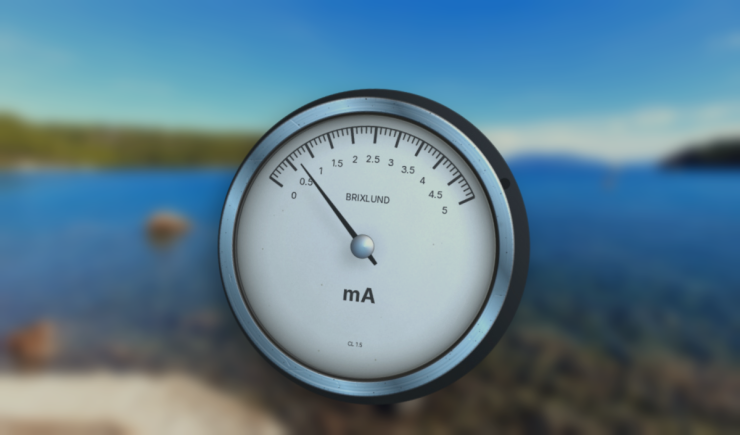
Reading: **0.7** mA
